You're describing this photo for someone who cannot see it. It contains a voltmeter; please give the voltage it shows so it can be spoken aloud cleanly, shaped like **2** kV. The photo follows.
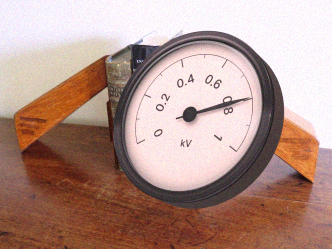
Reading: **0.8** kV
